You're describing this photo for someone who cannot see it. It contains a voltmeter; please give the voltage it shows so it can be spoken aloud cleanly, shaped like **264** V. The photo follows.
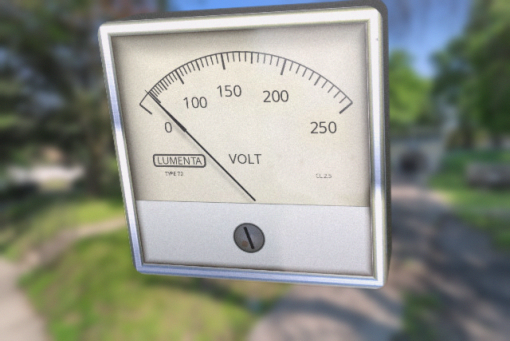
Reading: **50** V
